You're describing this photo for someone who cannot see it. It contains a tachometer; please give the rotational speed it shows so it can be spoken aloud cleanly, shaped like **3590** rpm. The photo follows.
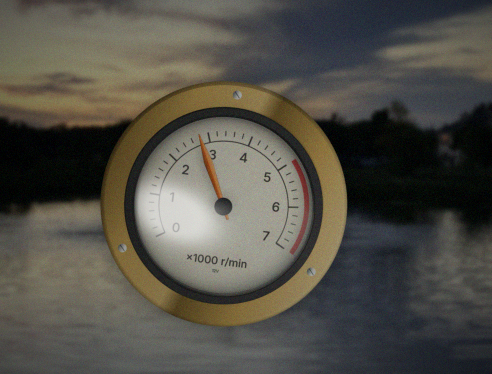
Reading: **2800** rpm
